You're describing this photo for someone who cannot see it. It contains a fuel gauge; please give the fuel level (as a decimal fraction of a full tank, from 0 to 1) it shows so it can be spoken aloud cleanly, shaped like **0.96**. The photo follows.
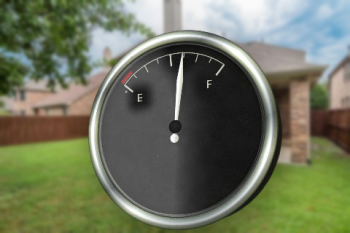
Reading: **0.625**
